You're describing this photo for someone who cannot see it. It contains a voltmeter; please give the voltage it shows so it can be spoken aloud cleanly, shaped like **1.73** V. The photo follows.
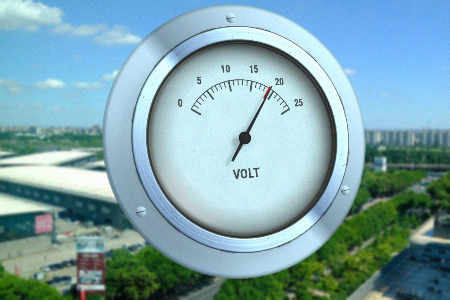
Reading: **19** V
